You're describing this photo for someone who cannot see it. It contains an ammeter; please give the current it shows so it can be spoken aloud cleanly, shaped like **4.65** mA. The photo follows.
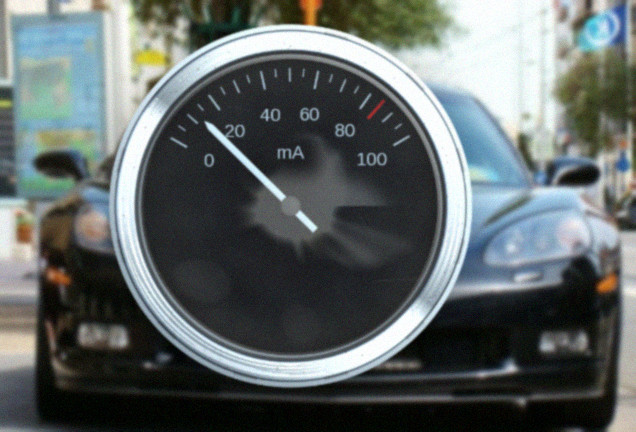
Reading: **12.5** mA
